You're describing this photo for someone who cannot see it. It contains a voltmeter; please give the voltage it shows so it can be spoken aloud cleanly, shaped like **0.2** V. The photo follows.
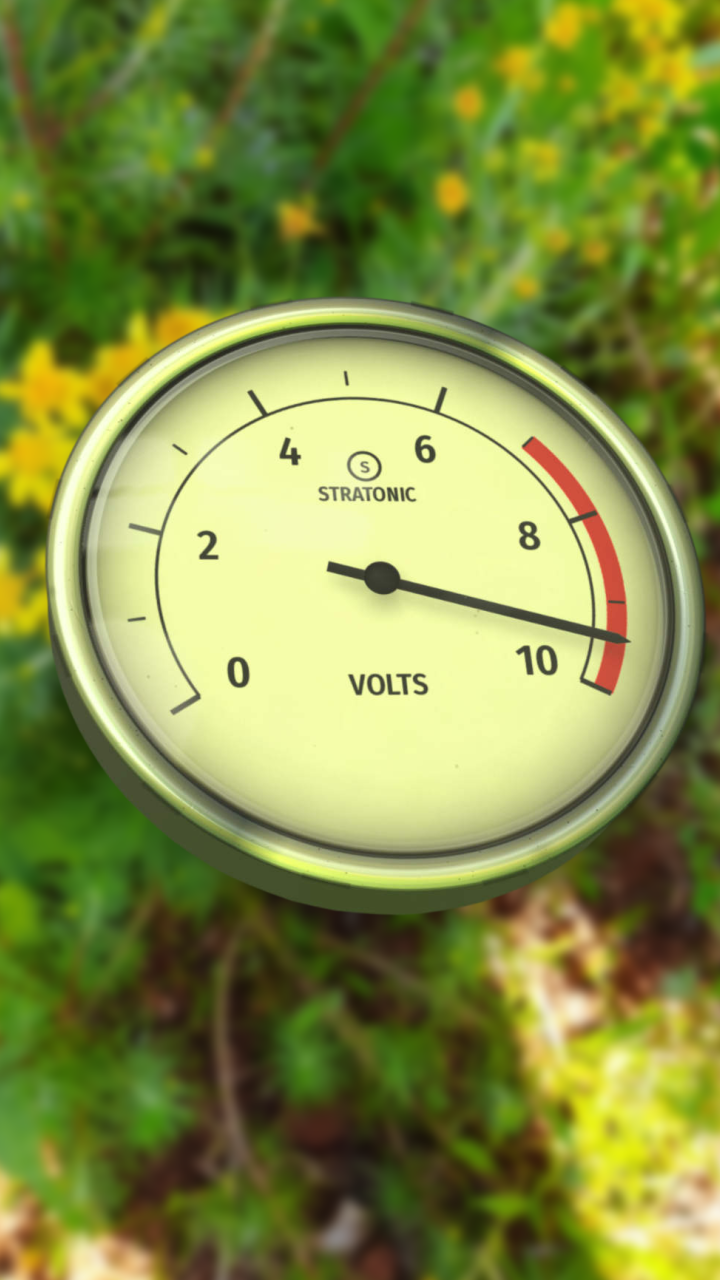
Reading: **9.5** V
